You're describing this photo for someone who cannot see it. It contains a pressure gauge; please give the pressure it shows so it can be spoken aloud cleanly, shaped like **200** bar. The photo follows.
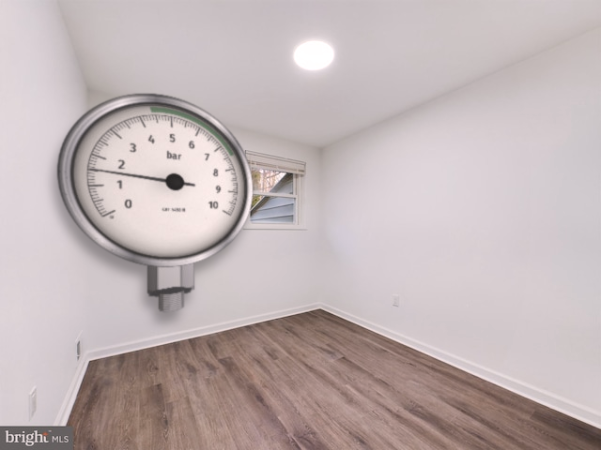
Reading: **1.5** bar
